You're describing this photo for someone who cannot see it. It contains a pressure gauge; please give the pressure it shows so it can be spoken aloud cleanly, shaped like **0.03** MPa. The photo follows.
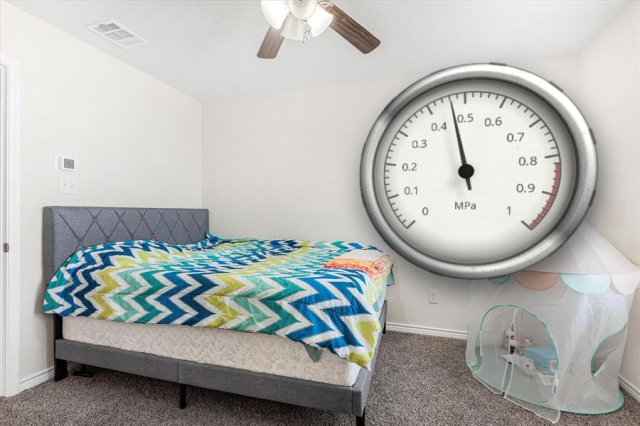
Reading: **0.46** MPa
